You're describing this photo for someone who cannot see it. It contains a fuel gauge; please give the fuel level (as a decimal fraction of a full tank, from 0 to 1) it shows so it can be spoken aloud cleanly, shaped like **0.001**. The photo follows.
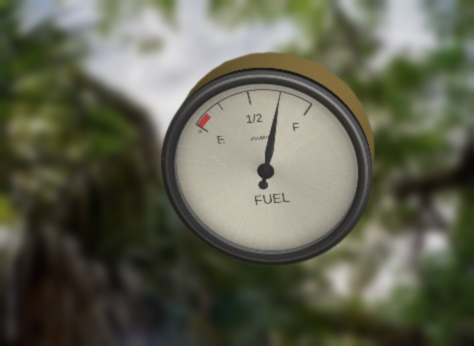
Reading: **0.75**
